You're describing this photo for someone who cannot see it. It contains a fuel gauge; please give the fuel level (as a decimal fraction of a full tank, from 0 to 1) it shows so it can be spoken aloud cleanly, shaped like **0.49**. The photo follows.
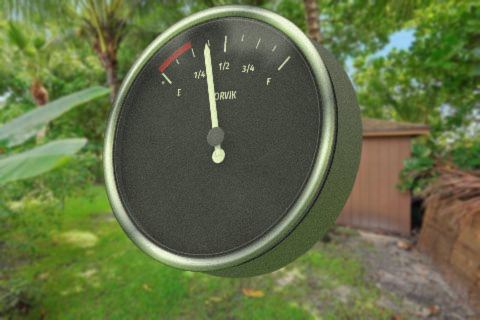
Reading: **0.375**
